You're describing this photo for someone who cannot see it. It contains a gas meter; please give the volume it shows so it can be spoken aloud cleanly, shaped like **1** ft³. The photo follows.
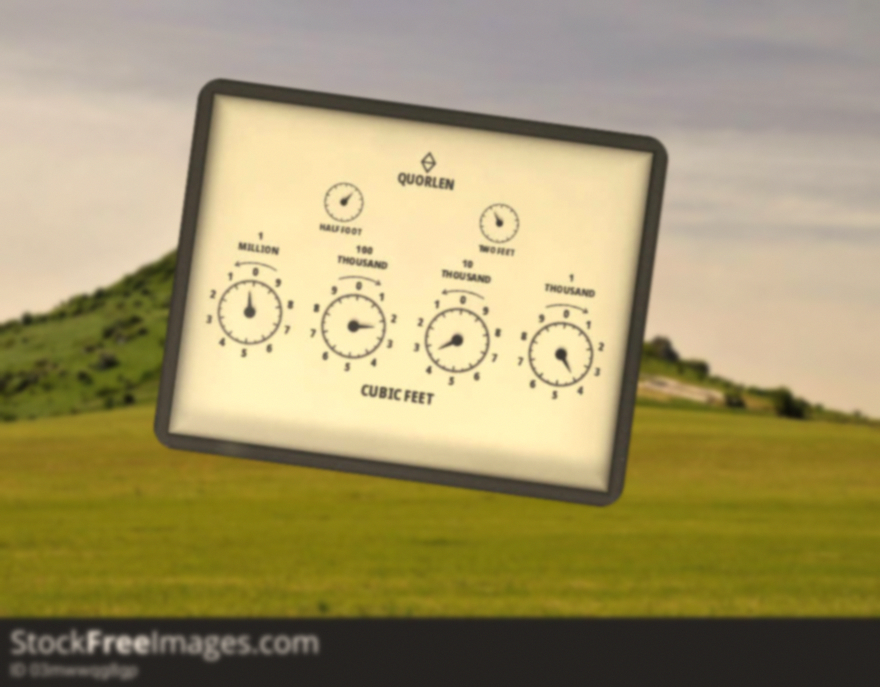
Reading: **23400** ft³
